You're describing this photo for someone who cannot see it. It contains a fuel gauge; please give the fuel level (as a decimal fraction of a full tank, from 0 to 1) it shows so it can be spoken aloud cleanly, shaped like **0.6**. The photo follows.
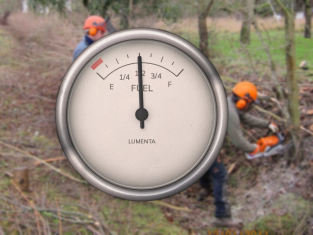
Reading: **0.5**
